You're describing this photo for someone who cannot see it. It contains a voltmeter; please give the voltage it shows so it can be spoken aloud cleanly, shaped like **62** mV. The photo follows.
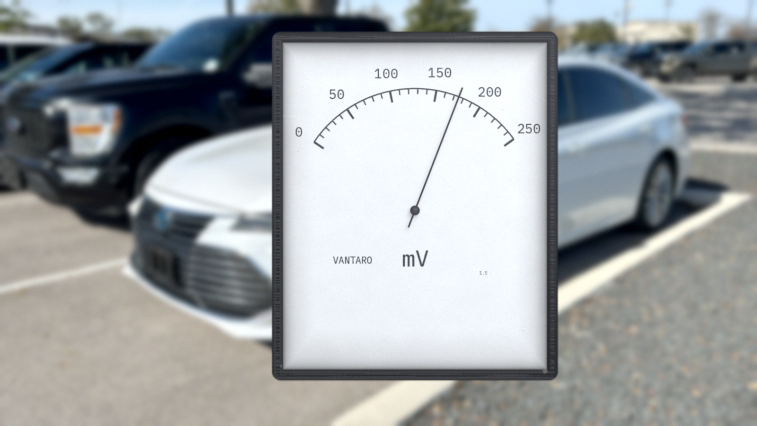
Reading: **175** mV
